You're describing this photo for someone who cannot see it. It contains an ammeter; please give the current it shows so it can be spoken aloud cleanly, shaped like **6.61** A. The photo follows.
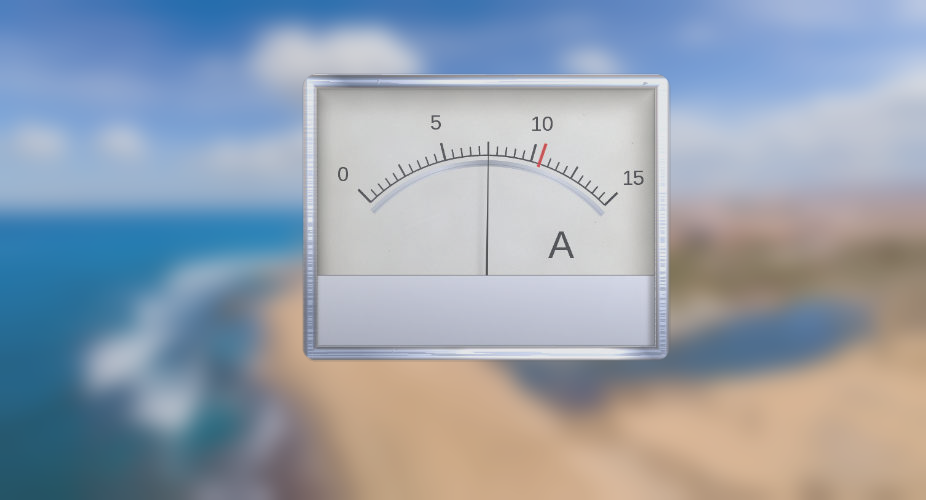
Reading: **7.5** A
